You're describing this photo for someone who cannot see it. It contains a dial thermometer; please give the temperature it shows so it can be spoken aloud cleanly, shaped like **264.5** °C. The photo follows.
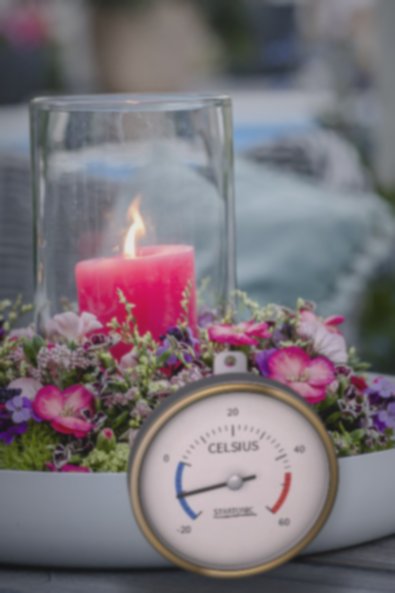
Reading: **-10** °C
